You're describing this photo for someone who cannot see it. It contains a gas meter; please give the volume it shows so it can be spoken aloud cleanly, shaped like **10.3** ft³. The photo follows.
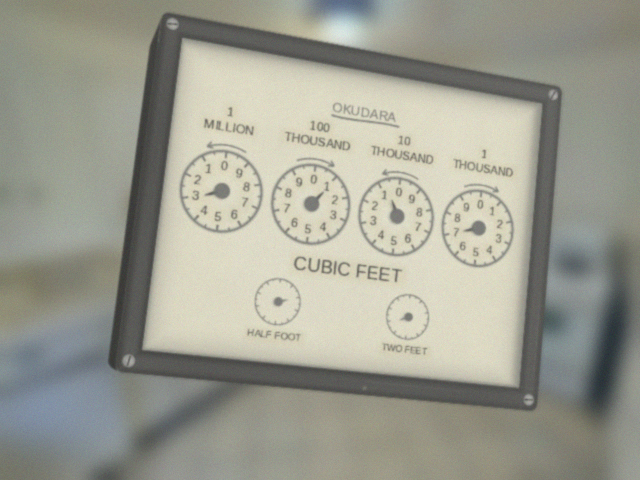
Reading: **310700** ft³
